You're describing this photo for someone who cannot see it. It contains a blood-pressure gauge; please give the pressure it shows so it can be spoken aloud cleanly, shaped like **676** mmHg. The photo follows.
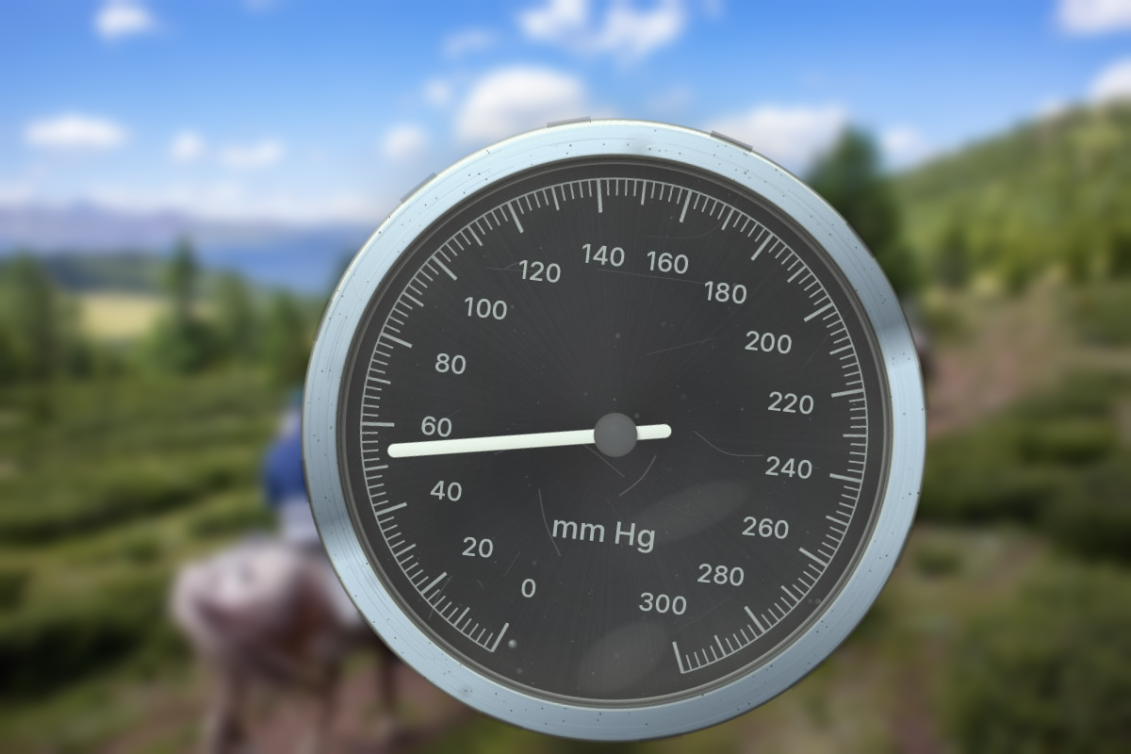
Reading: **54** mmHg
